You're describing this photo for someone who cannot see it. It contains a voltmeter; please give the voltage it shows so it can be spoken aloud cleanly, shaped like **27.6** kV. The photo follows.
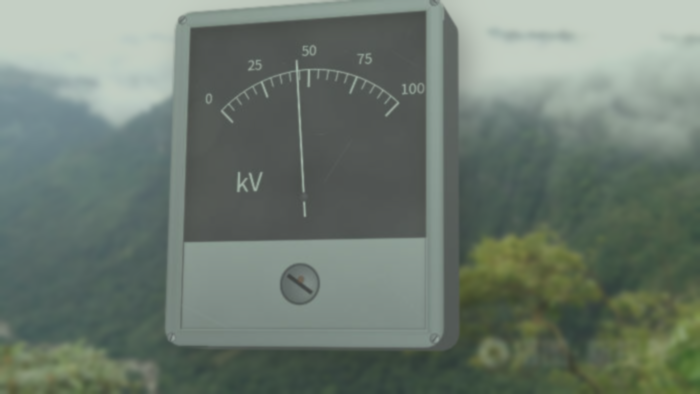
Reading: **45** kV
